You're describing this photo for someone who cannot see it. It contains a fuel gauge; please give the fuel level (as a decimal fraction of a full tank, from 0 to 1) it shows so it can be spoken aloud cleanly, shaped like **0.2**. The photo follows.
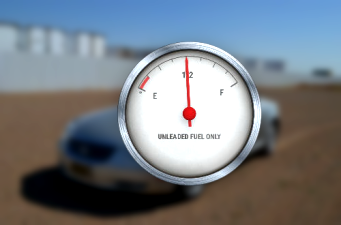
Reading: **0.5**
